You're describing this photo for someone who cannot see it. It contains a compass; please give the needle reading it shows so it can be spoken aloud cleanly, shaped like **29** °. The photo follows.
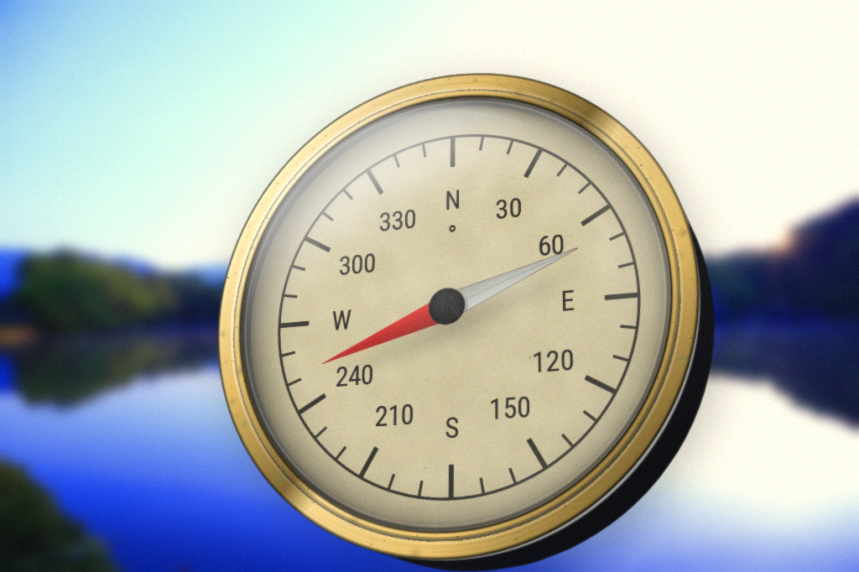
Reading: **250** °
